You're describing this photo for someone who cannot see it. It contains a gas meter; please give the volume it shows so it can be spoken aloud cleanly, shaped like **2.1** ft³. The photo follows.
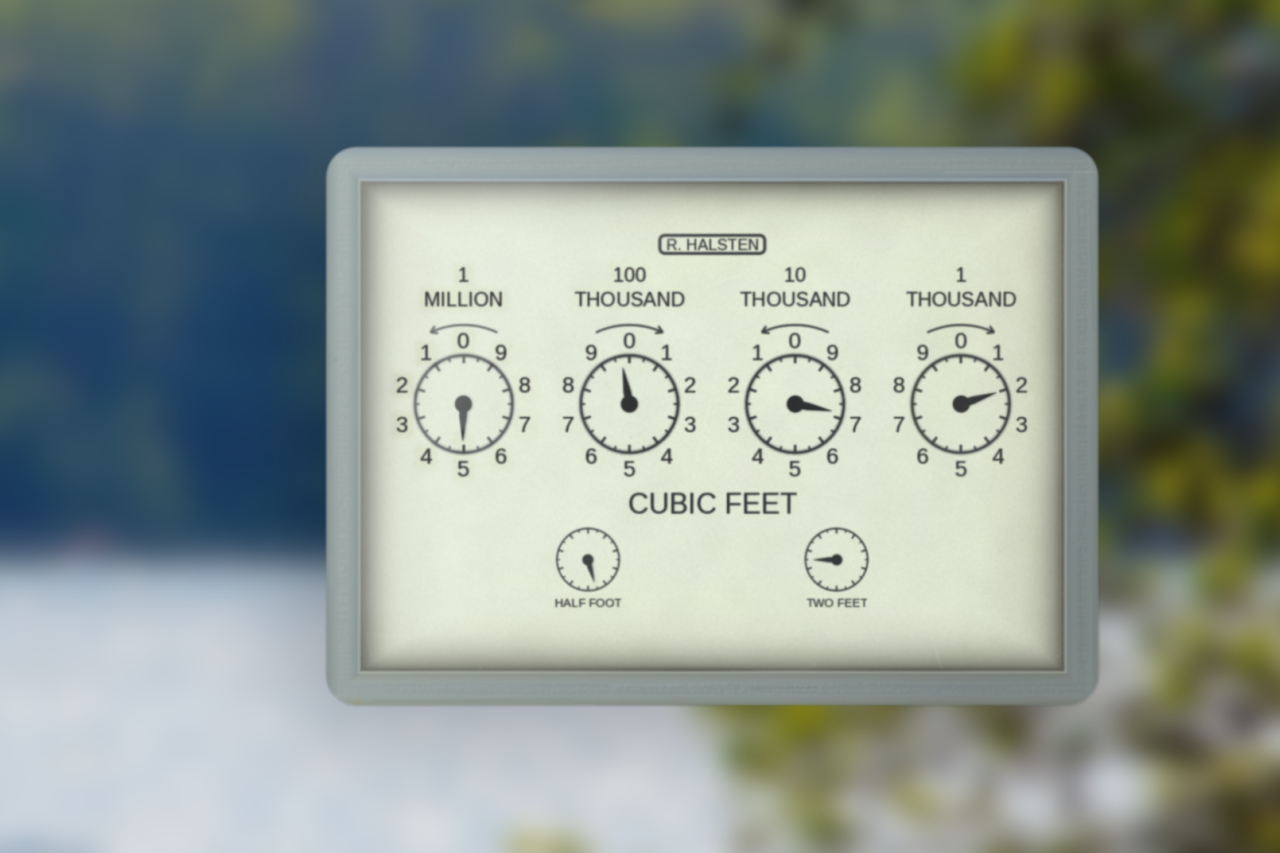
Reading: **497200** ft³
